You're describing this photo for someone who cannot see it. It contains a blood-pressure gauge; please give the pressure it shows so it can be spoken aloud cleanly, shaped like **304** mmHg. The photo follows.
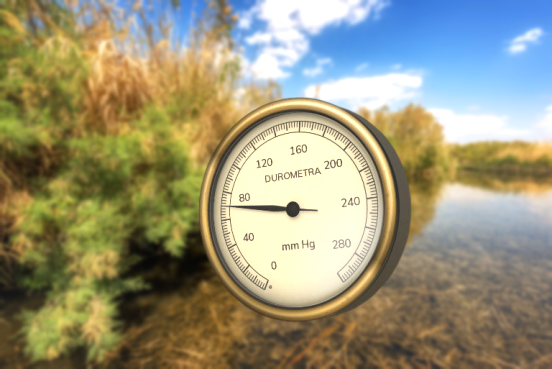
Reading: **70** mmHg
